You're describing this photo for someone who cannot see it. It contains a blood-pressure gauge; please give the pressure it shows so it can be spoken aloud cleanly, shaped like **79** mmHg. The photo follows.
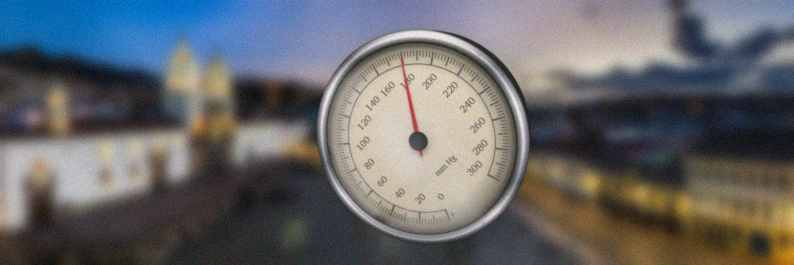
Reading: **180** mmHg
